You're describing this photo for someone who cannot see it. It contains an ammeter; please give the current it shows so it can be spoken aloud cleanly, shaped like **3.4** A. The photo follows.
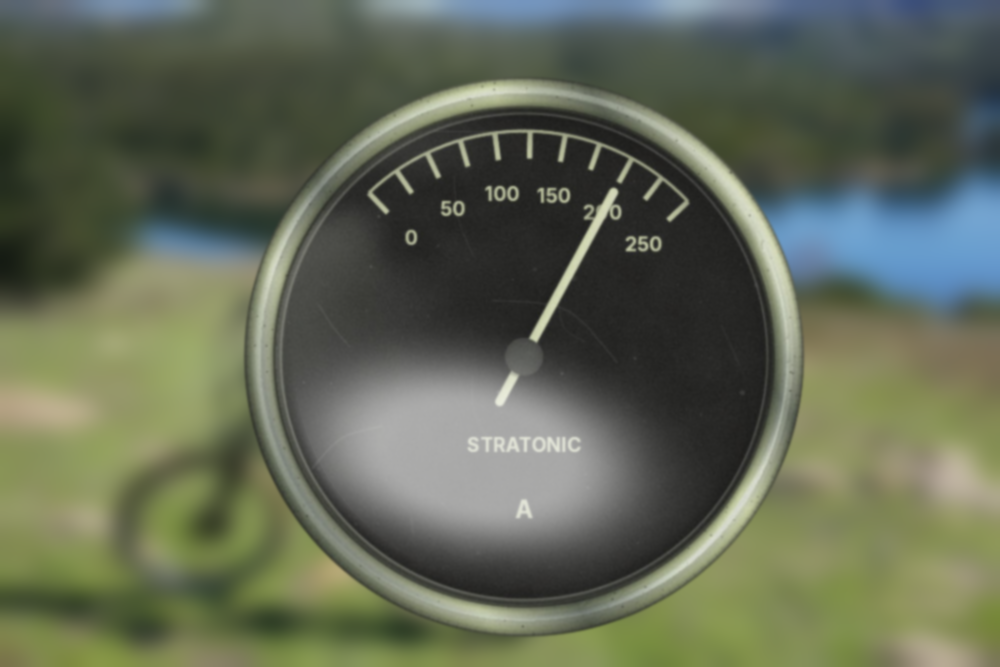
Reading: **200** A
